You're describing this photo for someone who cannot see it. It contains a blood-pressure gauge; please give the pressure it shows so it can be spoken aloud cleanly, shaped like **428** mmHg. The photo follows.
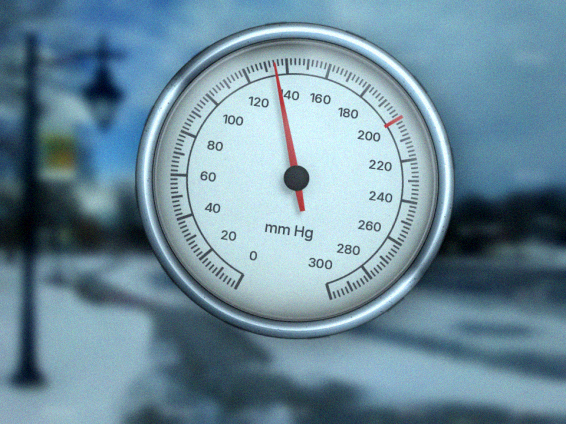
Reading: **134** mmHg
